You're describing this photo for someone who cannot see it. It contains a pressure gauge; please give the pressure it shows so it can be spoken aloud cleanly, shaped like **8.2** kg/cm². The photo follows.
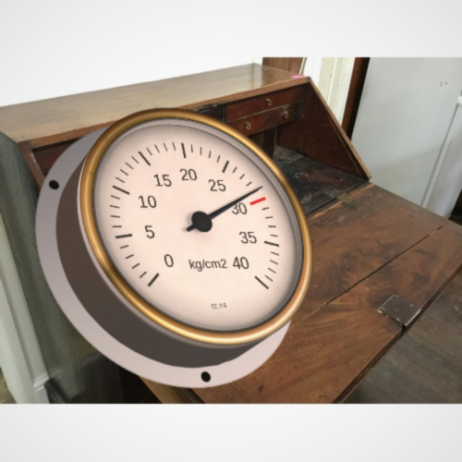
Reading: **29** kg/cm²
